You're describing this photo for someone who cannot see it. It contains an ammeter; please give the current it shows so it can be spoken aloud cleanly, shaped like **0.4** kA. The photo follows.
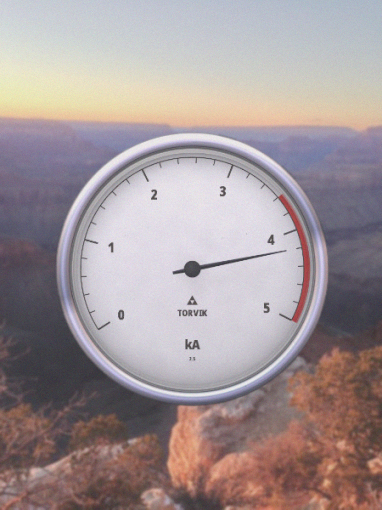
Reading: **4.2** kA
